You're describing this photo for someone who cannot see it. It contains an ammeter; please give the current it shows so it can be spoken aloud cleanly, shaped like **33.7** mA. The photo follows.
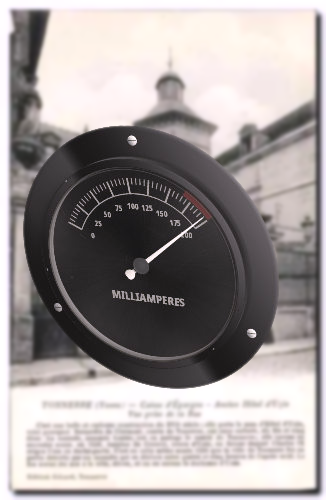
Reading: **195** mA
